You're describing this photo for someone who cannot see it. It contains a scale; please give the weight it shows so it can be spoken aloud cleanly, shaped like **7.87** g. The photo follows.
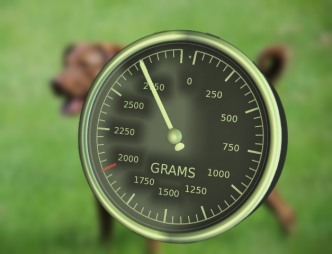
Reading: **2750** g
